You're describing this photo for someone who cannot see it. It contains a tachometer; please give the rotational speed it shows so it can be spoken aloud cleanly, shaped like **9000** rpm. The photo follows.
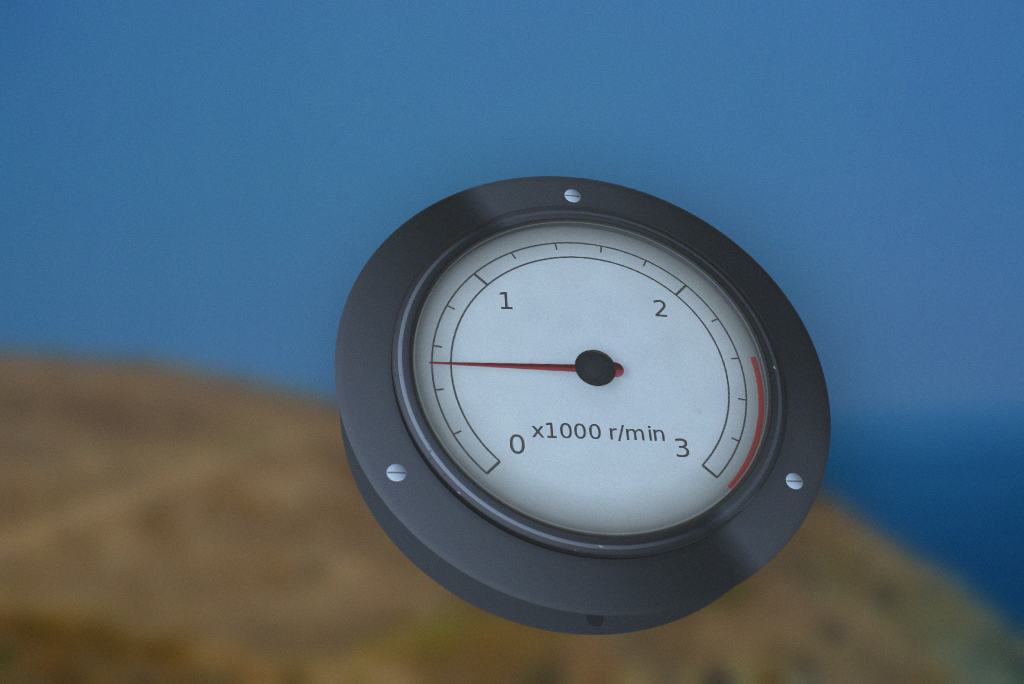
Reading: **500** rpm
